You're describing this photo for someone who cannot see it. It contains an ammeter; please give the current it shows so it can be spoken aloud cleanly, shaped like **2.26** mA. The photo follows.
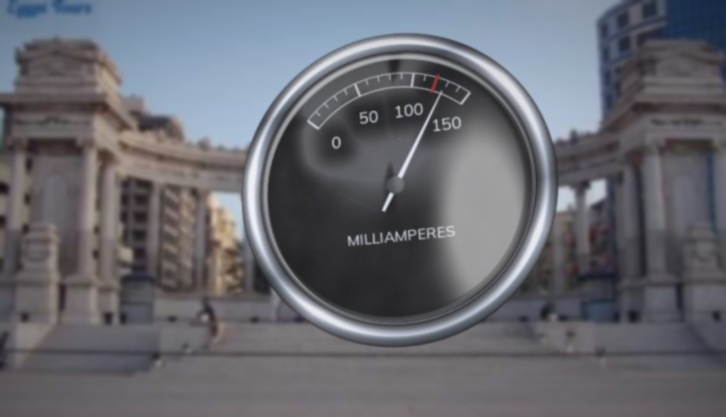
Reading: **130** mA
